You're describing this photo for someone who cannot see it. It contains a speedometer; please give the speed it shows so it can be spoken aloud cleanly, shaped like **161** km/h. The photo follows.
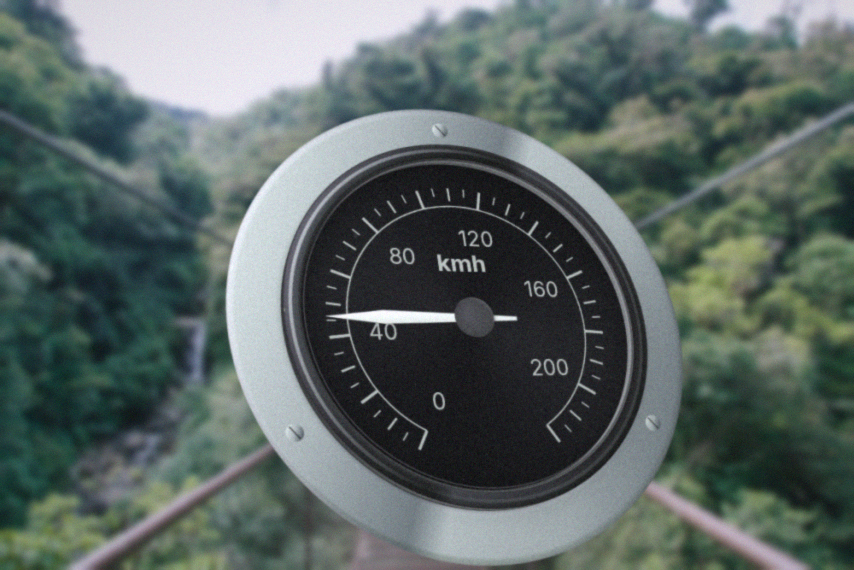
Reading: **45** km/h
